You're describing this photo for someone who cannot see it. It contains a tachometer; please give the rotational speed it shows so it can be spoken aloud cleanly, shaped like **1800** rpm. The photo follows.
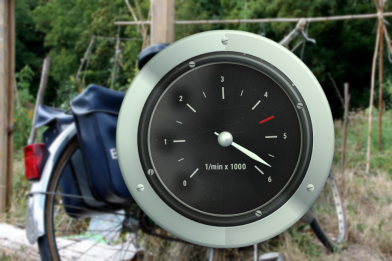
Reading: **5750** rpm
